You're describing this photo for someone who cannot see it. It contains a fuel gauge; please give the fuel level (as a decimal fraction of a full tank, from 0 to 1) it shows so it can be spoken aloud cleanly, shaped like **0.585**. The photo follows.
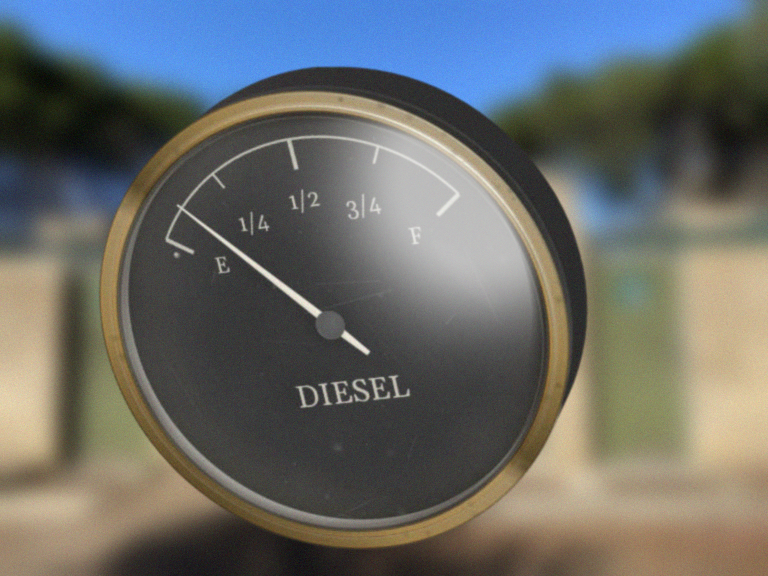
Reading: **0.125**
